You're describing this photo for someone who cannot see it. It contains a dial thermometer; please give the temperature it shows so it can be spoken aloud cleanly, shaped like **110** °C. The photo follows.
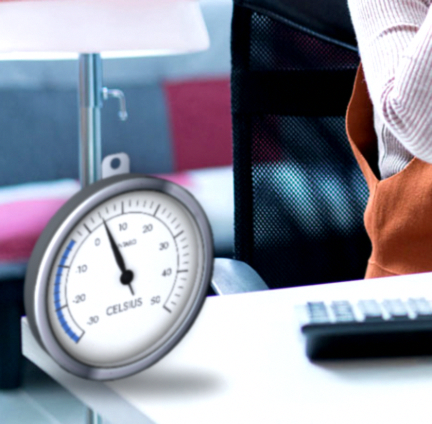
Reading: **4** °C
